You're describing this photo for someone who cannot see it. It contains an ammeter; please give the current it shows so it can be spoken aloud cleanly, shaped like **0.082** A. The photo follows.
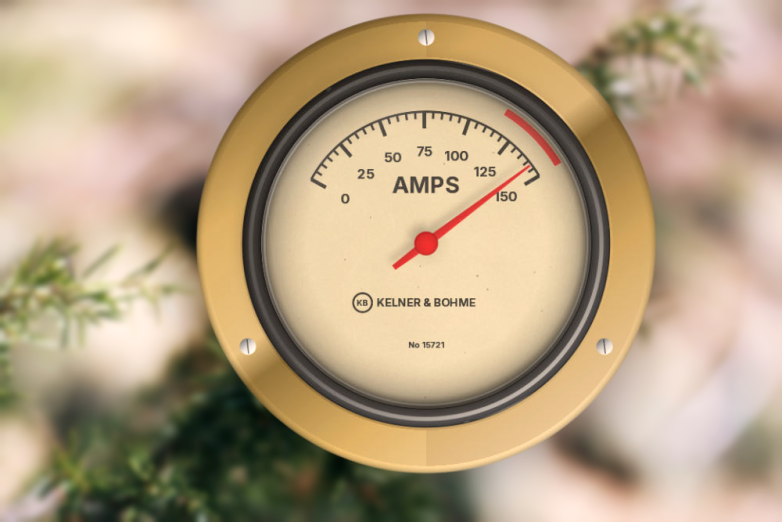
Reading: **142.5** A
